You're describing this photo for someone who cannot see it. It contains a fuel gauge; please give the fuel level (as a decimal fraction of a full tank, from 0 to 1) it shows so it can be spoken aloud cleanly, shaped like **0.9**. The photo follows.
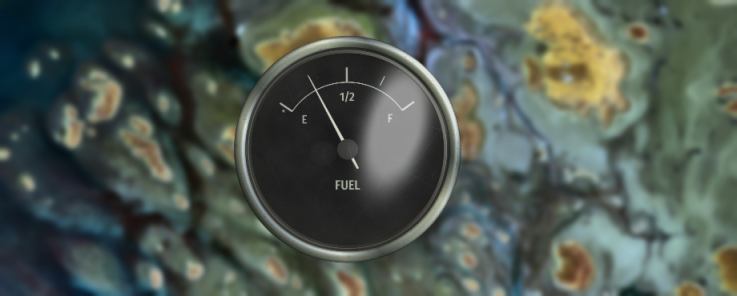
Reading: **0.25**
